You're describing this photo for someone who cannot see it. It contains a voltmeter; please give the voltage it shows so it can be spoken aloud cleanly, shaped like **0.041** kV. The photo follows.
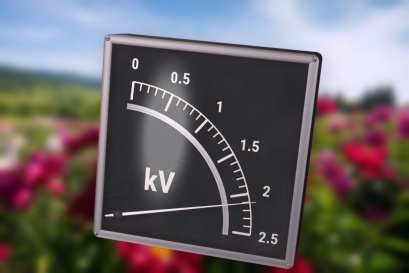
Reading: **2.1** kV
